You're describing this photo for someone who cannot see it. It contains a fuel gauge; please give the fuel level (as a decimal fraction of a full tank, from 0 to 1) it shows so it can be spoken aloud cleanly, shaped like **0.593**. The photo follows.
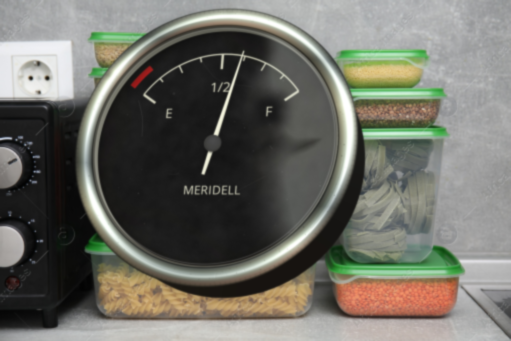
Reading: **0.625**
